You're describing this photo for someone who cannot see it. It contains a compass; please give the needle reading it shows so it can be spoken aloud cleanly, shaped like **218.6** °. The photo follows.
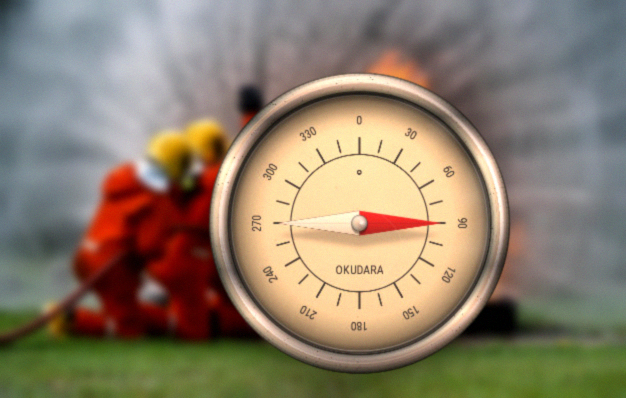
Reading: **90** °
